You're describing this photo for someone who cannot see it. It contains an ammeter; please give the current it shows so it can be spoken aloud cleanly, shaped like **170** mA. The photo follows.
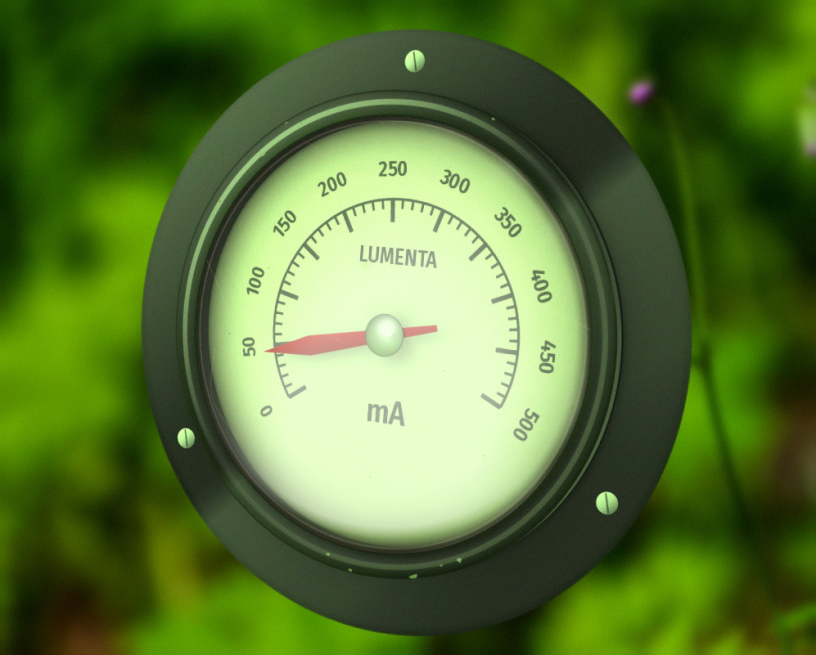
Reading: **45** mA
